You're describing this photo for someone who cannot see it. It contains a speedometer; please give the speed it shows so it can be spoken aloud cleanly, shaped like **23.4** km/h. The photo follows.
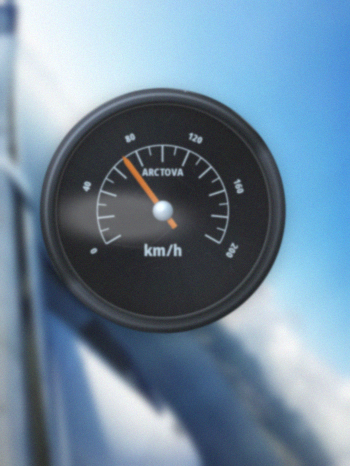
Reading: **70** km/h
